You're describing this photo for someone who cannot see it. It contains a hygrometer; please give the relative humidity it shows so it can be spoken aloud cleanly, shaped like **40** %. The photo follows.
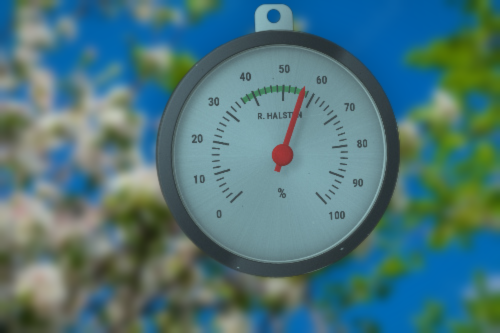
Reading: **56** %
